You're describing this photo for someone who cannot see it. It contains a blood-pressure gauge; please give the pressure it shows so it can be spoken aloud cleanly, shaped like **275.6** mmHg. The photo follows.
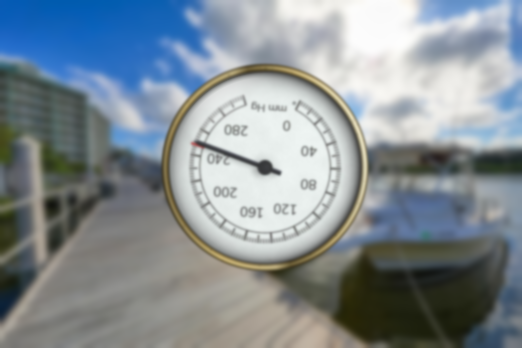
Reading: **250** mmHg
